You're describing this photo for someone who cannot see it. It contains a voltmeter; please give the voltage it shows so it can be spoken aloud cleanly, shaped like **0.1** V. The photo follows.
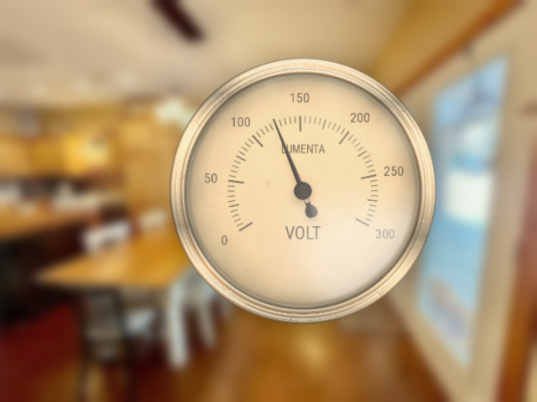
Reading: **125** V
